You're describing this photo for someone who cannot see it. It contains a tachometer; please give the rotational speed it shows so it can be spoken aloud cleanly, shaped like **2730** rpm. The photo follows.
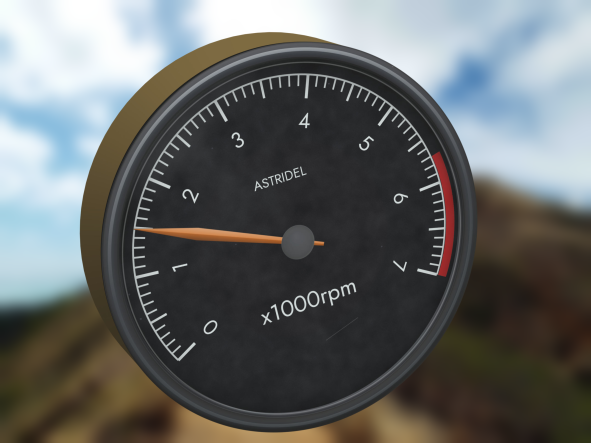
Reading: **1500** rpm
